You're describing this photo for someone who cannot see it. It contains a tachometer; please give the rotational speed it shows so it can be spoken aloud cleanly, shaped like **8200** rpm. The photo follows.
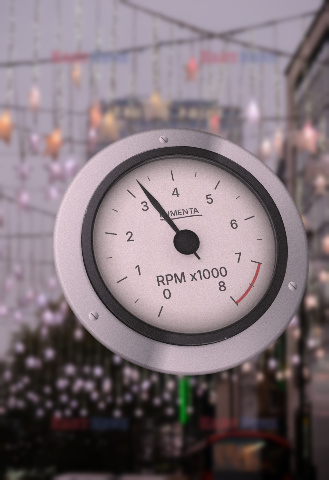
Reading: **3250** rpm
